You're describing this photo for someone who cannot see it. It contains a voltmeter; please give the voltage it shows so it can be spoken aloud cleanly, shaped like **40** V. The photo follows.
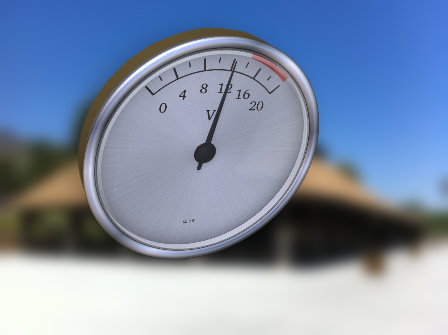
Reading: **12** V
